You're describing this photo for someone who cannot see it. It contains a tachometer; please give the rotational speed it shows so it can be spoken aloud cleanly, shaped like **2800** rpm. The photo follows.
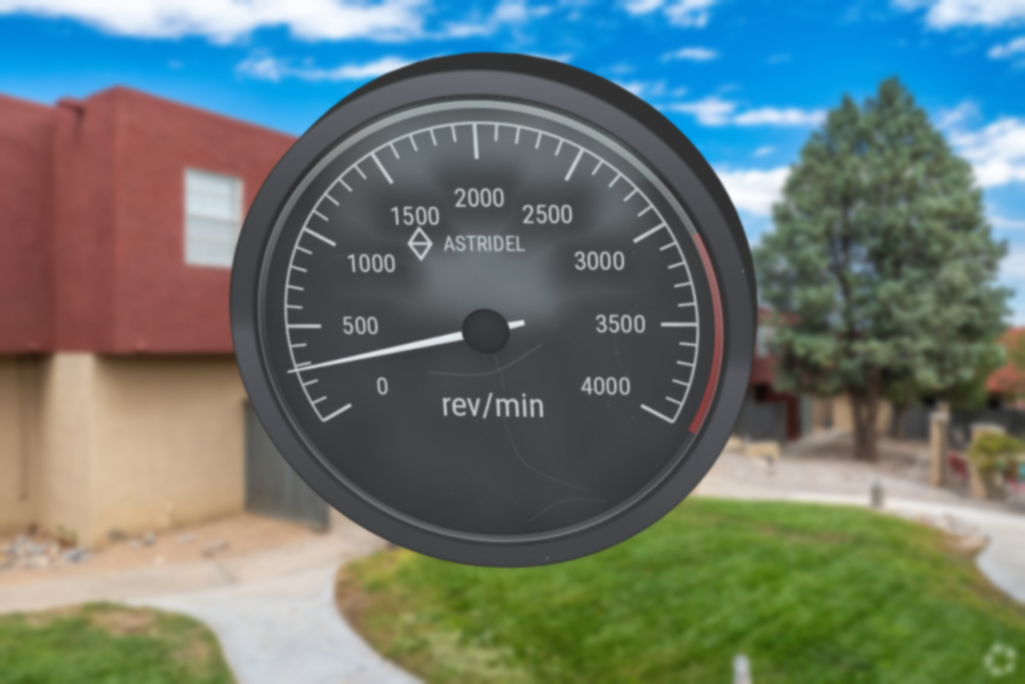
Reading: **300** rpm
